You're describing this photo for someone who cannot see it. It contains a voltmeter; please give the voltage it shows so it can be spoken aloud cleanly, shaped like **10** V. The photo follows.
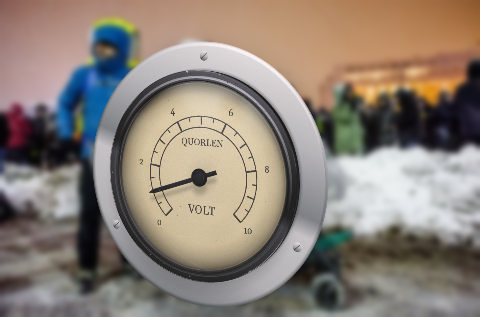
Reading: **1** V
